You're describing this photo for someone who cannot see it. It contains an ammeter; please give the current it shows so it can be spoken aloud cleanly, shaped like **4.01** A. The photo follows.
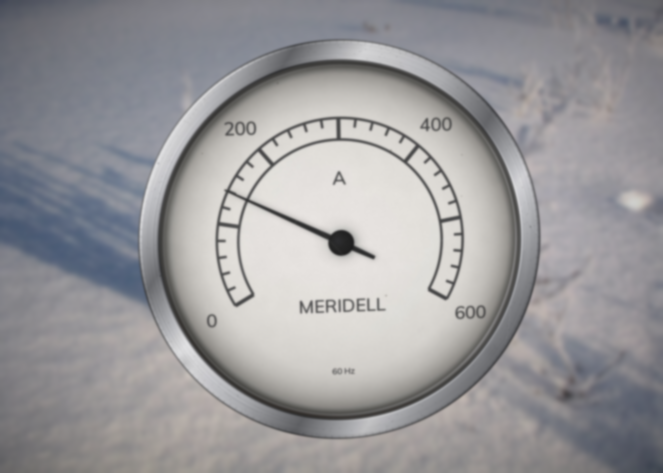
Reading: **140** A
